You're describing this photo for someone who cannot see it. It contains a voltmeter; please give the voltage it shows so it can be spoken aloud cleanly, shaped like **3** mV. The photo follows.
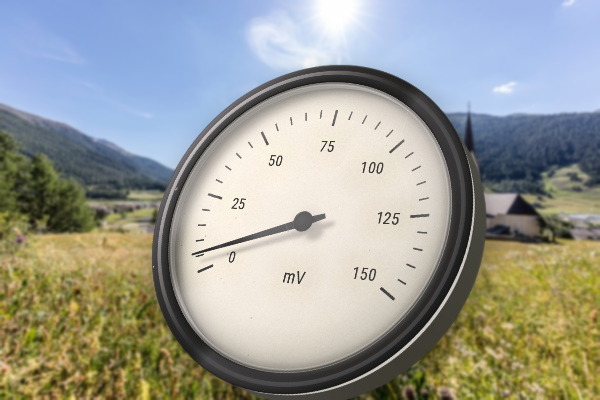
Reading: **5** mV
